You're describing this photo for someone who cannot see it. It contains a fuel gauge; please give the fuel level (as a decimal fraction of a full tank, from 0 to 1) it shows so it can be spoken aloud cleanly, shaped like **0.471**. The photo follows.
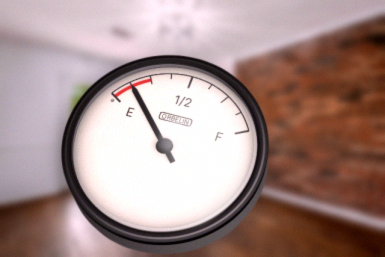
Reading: **0.125**
